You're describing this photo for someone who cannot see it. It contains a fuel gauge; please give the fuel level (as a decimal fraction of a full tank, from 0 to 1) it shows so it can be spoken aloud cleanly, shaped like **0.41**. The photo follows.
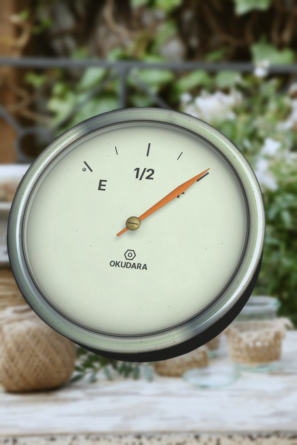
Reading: **1**
